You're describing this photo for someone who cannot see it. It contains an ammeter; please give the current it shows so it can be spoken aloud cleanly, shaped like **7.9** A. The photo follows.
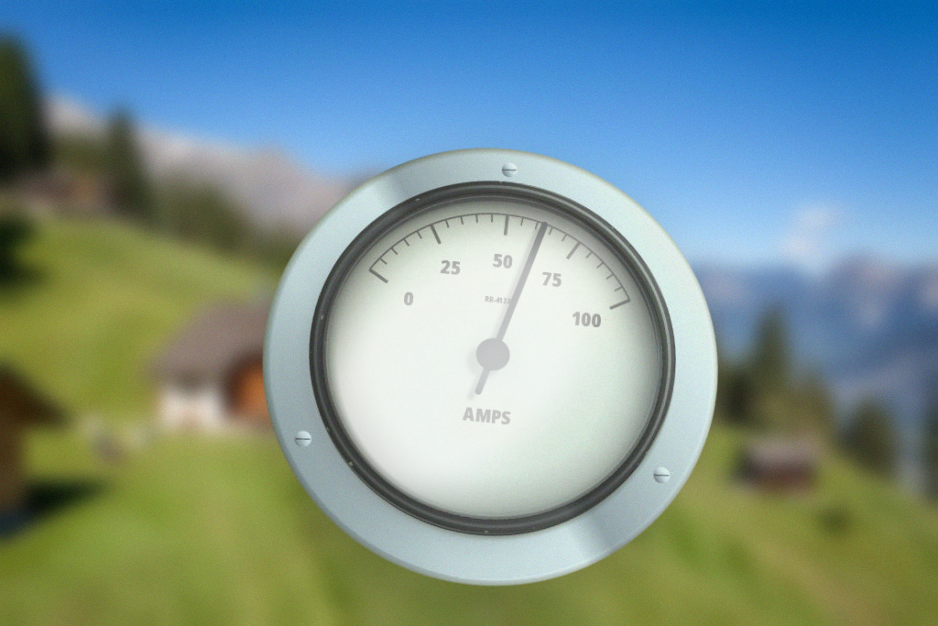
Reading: **62.5** A
